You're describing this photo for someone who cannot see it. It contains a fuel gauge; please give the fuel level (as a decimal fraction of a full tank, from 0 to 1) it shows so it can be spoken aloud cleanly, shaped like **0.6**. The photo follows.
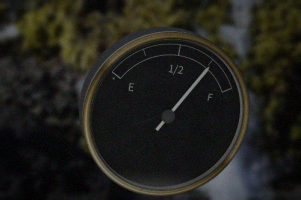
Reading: **0.75**
